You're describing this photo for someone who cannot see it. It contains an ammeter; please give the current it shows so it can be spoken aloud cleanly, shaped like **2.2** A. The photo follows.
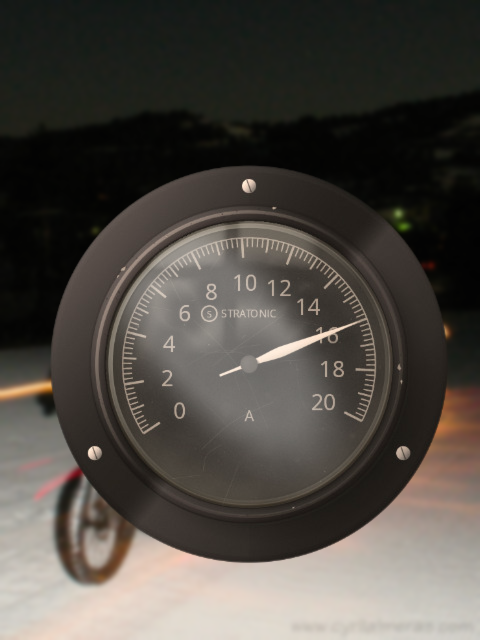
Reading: **16** A
